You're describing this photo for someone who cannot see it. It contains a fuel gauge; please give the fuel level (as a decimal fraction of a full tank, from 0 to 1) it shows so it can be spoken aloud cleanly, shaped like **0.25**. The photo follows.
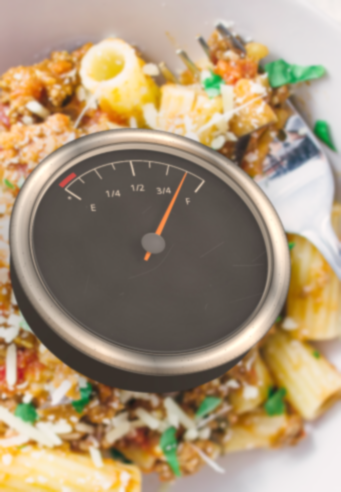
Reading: **0.875**
